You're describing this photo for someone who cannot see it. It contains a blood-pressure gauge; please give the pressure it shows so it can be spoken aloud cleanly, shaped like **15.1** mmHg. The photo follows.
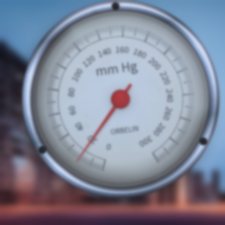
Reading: **20** mmHg
